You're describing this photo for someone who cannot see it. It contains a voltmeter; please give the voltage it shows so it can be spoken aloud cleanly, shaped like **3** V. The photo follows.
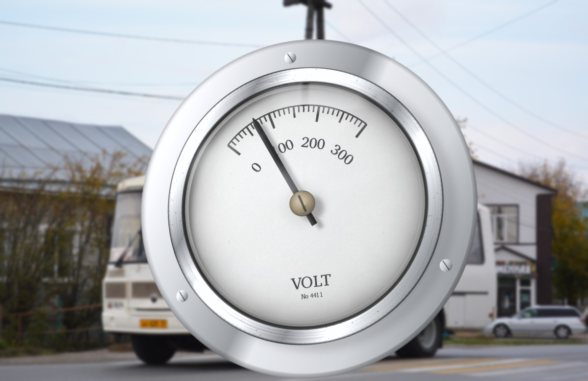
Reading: **70** V
